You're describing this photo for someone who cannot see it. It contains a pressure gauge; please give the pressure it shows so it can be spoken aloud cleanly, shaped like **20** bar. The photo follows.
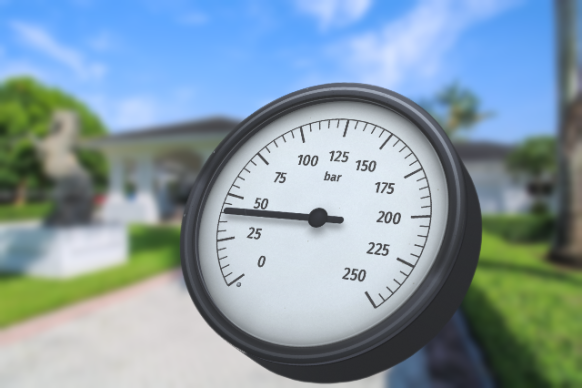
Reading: **40** bar
